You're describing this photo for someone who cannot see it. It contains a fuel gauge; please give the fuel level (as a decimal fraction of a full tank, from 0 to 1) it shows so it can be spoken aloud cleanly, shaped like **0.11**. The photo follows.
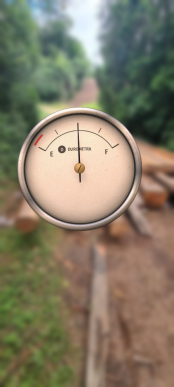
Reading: **0.5**
